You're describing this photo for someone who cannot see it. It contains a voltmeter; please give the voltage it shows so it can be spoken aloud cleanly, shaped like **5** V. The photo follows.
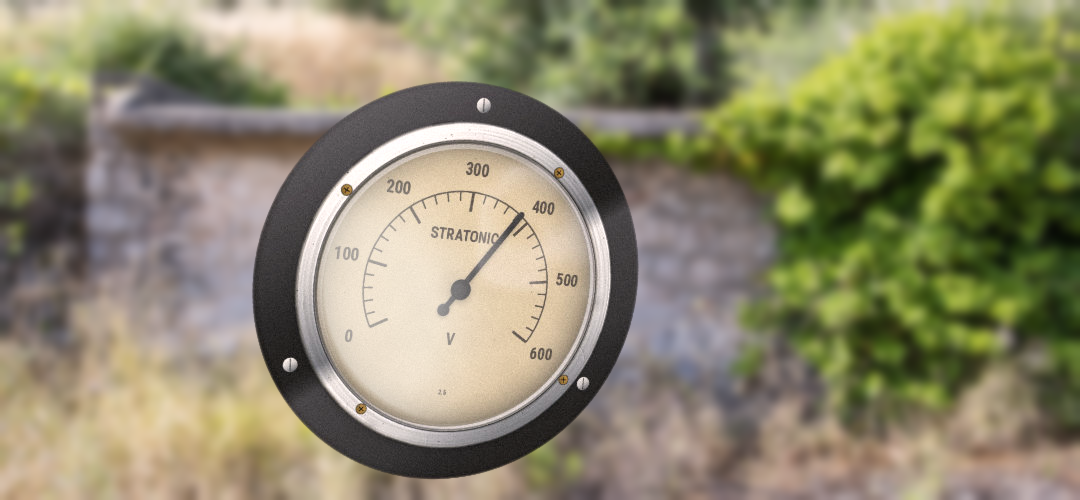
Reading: **380** V
